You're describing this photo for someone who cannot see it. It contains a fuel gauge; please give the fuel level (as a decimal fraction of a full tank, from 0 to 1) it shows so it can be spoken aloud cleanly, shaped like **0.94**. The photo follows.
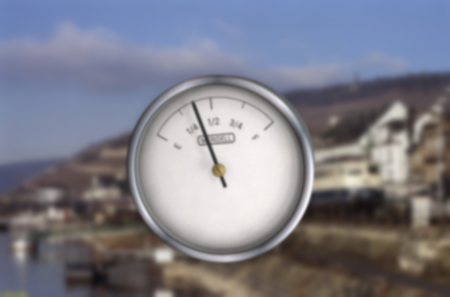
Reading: **0.375**
